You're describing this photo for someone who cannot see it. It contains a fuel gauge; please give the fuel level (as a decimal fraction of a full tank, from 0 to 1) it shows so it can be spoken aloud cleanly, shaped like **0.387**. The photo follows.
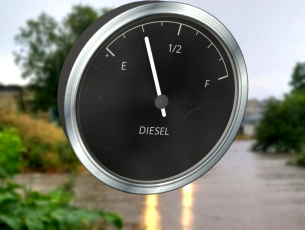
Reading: **0.25**
